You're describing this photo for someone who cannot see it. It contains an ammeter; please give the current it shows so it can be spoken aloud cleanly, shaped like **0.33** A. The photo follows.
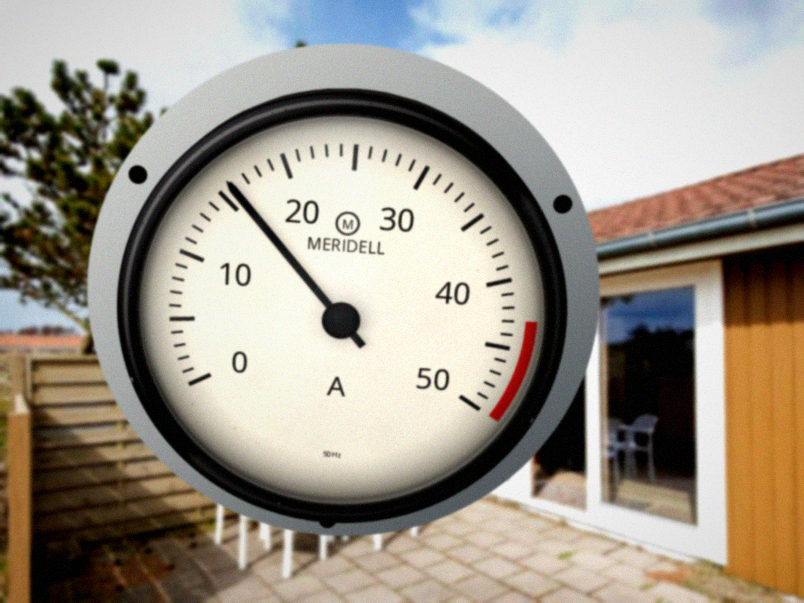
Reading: **16** A
